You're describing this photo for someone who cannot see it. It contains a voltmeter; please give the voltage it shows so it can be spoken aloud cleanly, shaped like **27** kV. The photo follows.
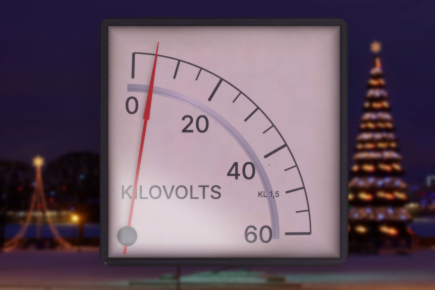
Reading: **5** kV
